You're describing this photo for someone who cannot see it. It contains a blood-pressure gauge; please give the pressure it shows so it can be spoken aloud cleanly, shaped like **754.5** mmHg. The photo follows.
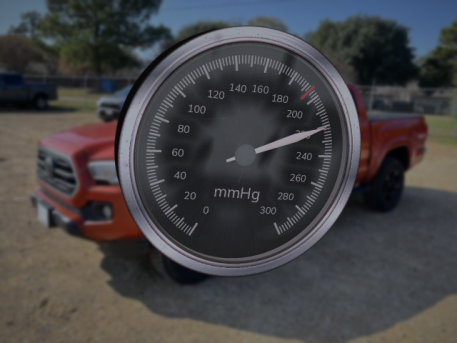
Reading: **220** mmHg
